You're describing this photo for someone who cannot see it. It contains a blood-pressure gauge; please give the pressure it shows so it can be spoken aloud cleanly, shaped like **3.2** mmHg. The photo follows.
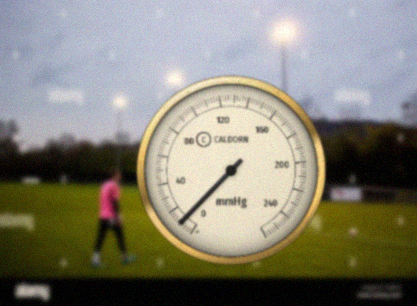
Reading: **10** mmHg
